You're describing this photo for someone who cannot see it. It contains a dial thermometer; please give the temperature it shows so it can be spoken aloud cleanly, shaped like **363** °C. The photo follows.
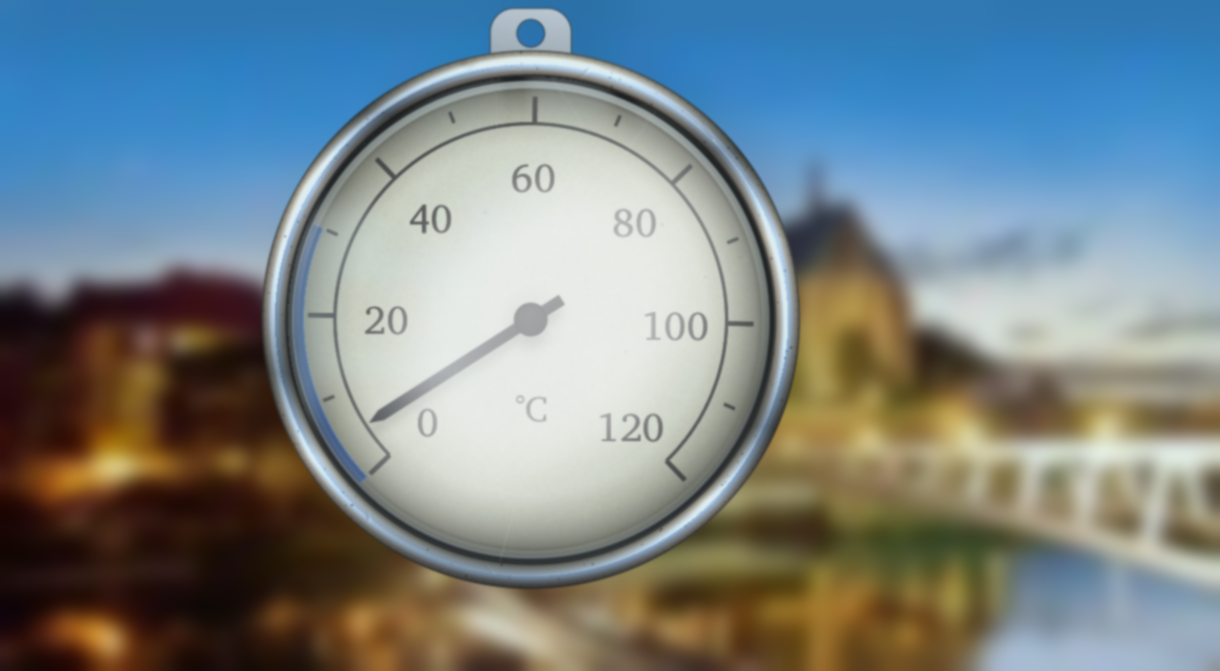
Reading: **5** °C
